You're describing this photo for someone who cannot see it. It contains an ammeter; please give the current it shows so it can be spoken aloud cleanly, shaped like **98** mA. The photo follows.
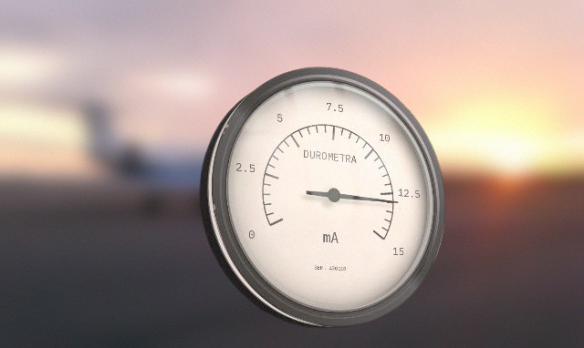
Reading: **13** mA
